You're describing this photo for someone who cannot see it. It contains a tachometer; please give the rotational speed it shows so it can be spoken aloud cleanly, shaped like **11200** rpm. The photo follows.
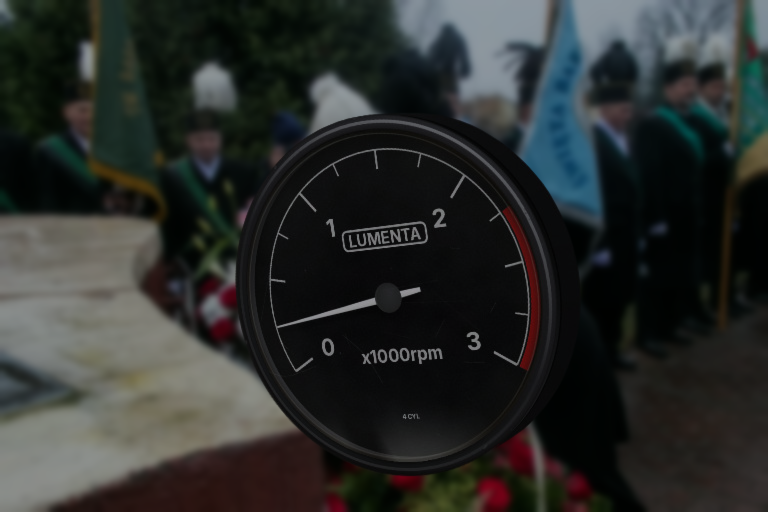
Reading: **250** rpm
